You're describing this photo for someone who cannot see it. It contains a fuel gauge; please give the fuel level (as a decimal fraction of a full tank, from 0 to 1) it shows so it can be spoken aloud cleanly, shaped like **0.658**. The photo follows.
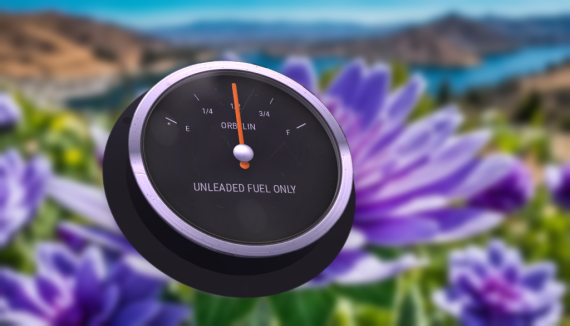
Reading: **0.5**
